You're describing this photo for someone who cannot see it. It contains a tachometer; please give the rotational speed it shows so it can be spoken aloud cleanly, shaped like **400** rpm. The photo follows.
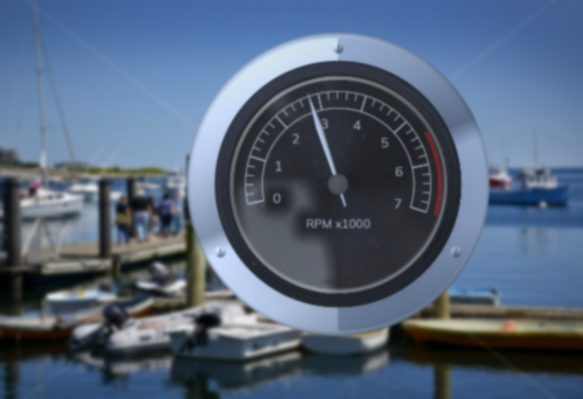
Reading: **2800** rpm
